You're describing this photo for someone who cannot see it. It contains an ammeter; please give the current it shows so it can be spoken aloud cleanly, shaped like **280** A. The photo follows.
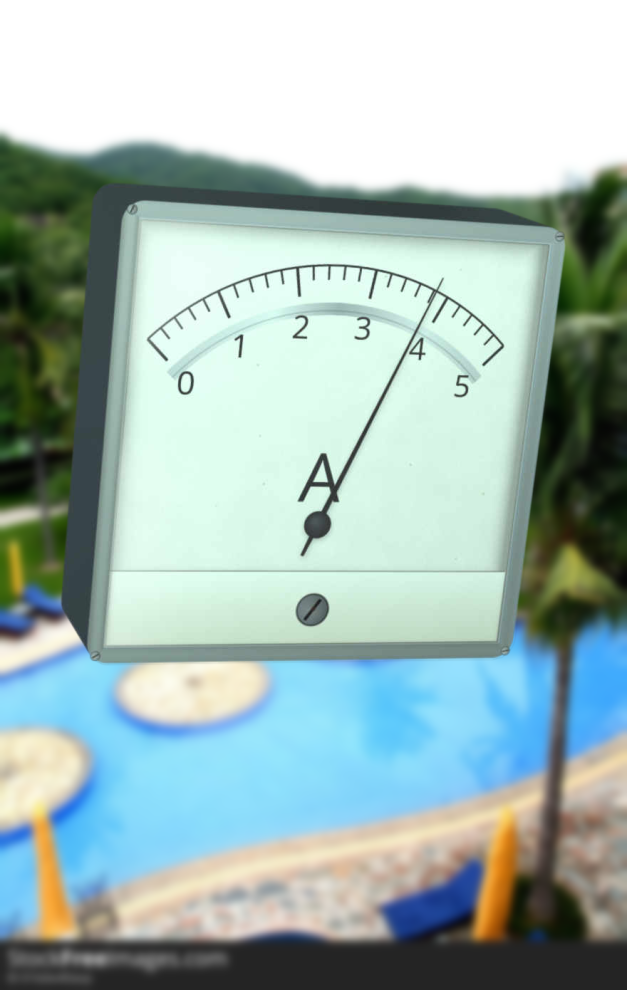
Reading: **3.8** A
